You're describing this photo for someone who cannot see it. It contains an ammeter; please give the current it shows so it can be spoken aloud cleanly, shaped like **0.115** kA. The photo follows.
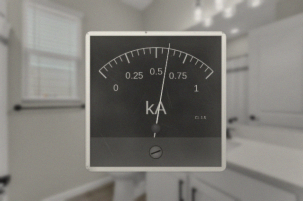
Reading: **0.6** kA
